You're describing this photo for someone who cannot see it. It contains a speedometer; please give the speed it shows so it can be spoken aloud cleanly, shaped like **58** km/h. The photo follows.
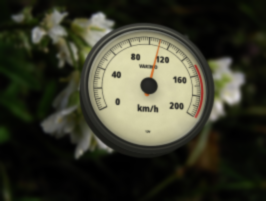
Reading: **110** km/h
